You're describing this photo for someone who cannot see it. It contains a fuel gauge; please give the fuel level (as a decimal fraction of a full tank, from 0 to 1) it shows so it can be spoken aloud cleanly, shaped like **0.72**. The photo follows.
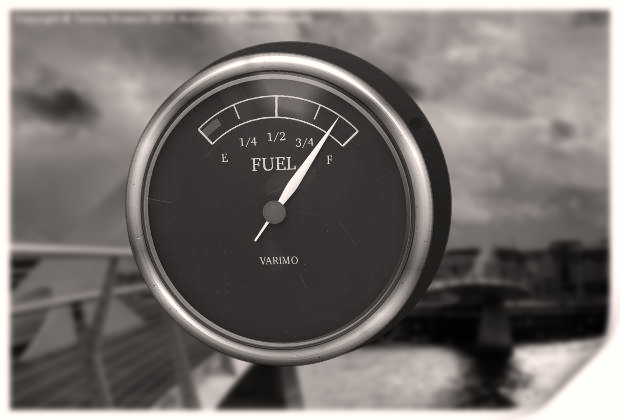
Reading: **0.875**
